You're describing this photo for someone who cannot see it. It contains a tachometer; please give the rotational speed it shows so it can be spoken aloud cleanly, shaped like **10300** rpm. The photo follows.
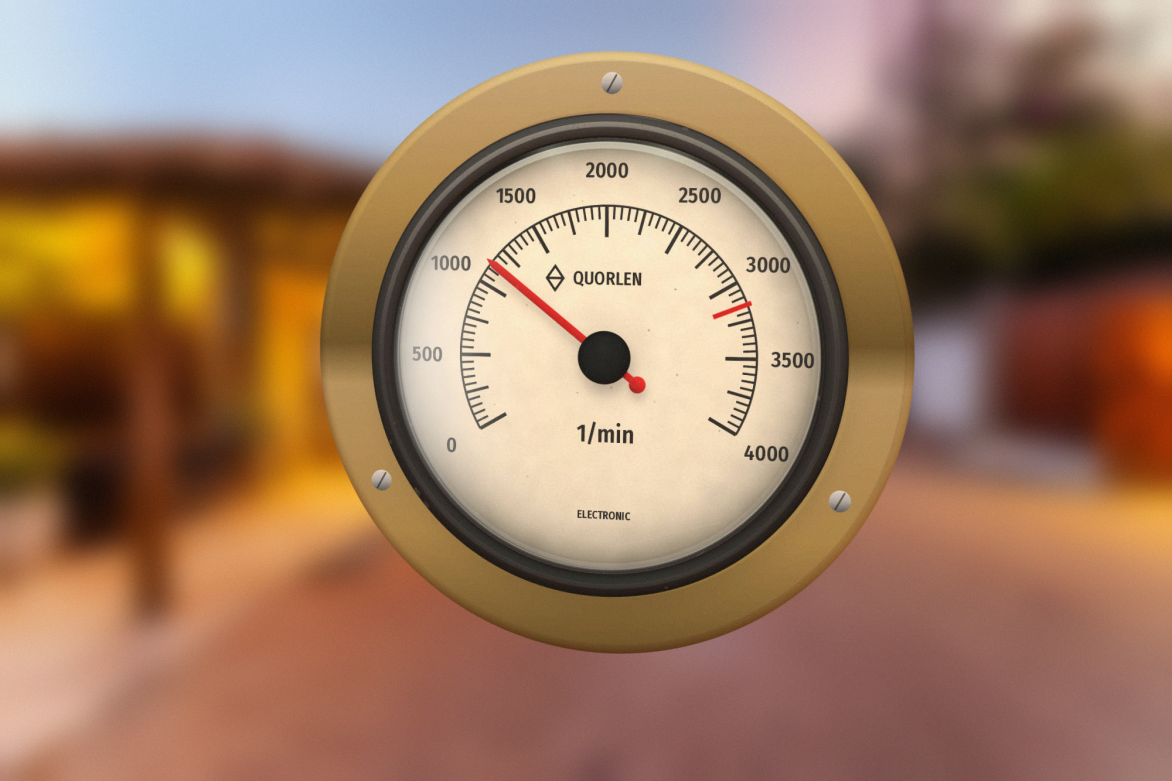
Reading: **1150** rpm
